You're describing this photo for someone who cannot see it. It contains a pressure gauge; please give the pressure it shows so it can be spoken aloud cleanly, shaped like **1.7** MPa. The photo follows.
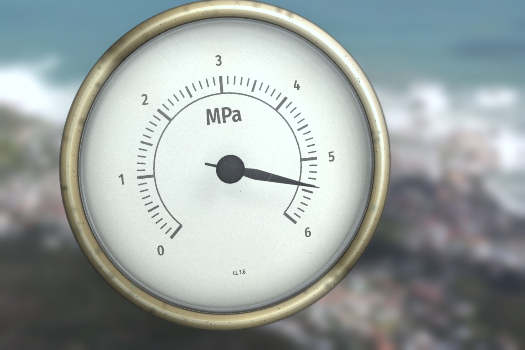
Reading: **5.4** MPa
